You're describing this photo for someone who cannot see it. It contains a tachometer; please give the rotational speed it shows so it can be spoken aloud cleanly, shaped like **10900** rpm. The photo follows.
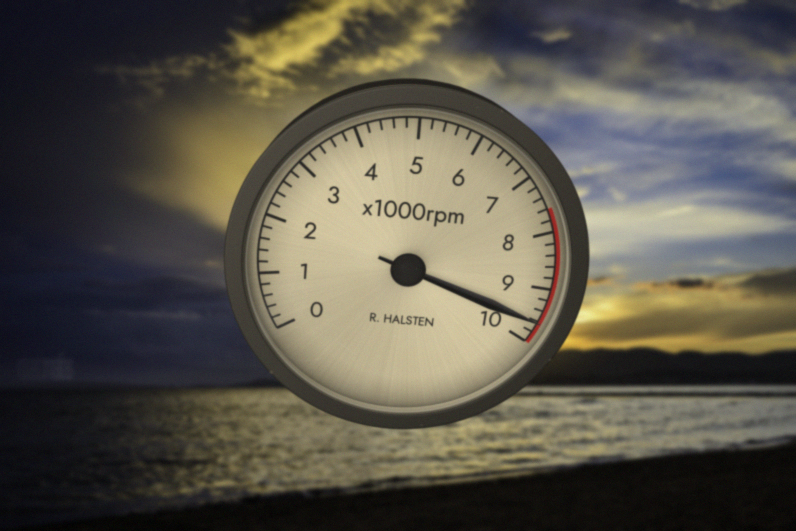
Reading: **9600** rpm
